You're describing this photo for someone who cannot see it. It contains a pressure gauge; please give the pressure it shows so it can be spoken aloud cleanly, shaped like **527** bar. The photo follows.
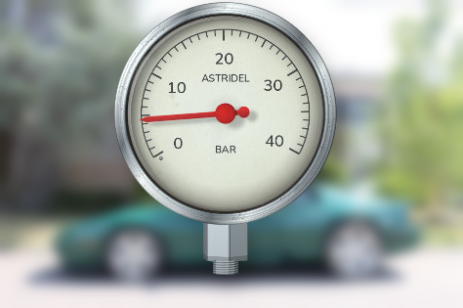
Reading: **4.5** bar
